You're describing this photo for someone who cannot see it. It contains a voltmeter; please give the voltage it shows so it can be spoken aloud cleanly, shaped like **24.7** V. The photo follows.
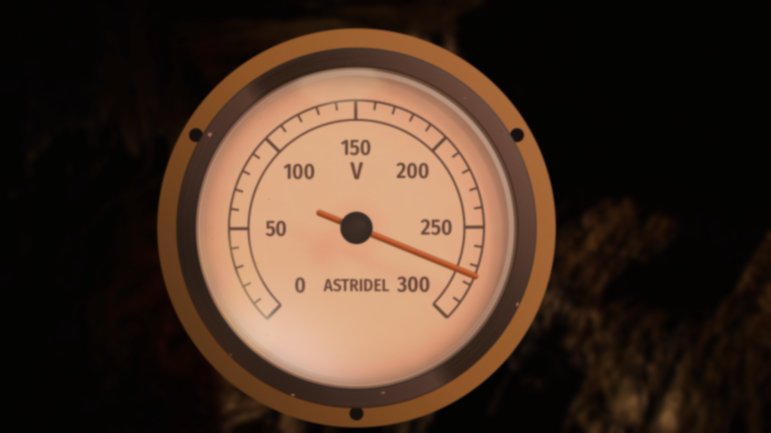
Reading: **275** V
